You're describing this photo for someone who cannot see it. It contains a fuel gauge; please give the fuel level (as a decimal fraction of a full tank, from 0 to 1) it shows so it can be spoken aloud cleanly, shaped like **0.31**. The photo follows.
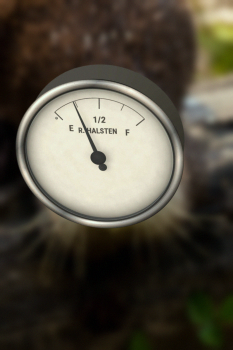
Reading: **0.25**
